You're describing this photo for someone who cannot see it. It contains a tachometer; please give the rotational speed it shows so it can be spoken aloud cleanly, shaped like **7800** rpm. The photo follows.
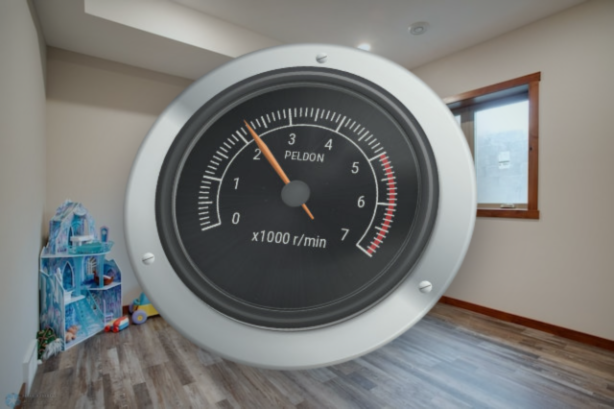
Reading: **2200** rpm
